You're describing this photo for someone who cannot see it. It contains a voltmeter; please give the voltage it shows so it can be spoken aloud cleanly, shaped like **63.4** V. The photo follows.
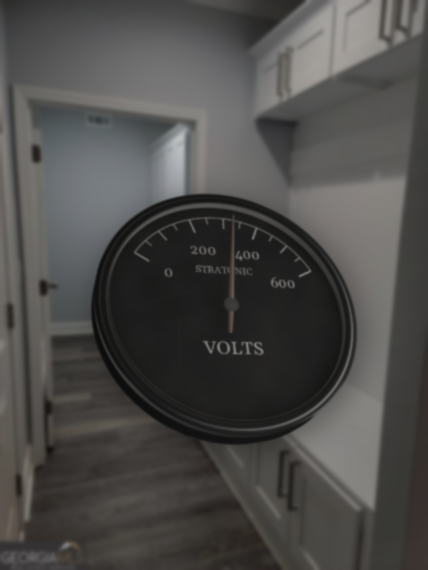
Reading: **325** V
